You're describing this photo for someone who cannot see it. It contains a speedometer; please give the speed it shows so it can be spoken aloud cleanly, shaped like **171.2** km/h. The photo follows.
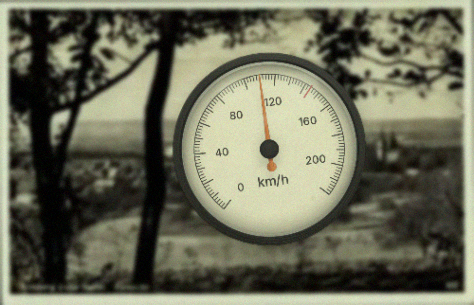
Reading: **110** km/h
